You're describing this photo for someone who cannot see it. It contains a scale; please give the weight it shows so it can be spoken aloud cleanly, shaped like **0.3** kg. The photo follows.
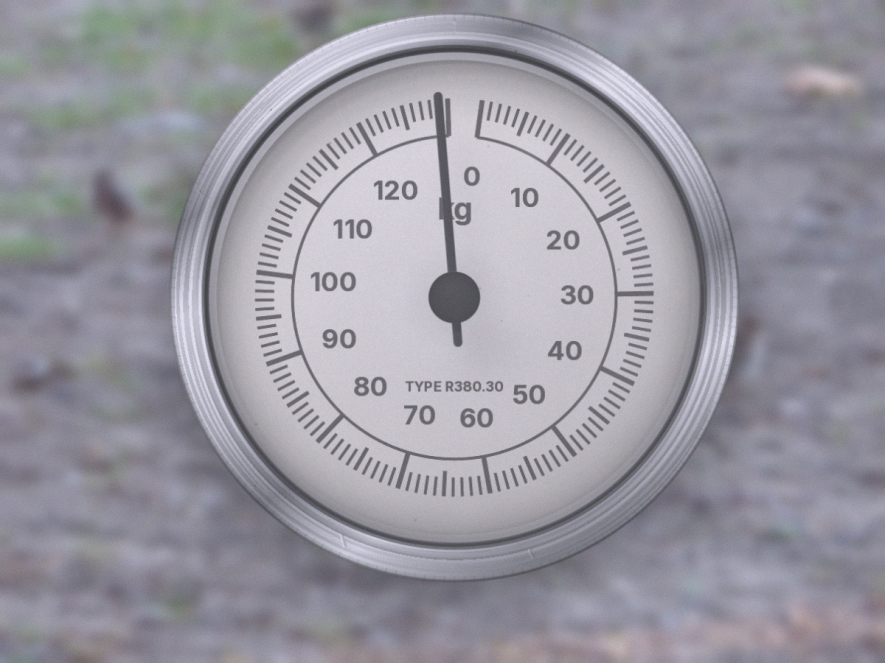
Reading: **129** kg
